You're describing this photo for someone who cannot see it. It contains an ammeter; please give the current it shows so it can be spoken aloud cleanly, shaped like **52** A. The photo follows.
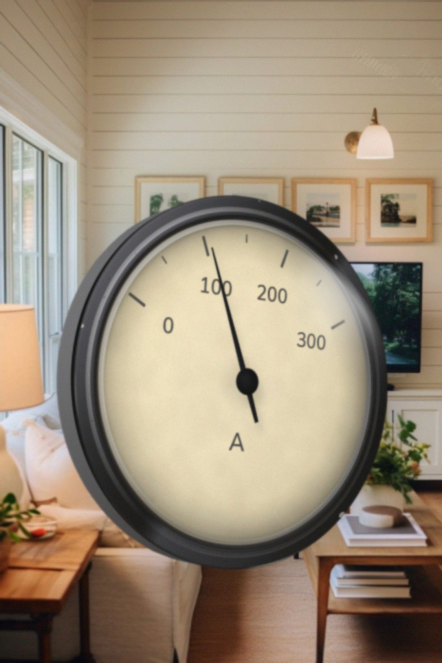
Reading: **100** A
